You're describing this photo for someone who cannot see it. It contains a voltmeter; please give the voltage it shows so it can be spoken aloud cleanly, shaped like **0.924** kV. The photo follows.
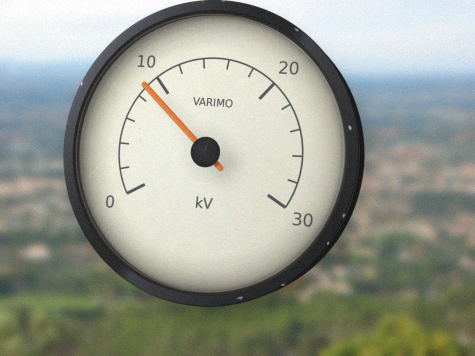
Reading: **9** kV
